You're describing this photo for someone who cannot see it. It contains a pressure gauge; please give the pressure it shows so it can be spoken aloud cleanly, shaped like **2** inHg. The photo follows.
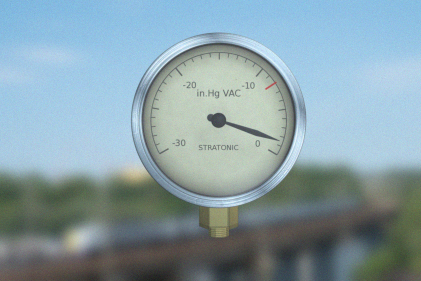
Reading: **-1.5** inHg
